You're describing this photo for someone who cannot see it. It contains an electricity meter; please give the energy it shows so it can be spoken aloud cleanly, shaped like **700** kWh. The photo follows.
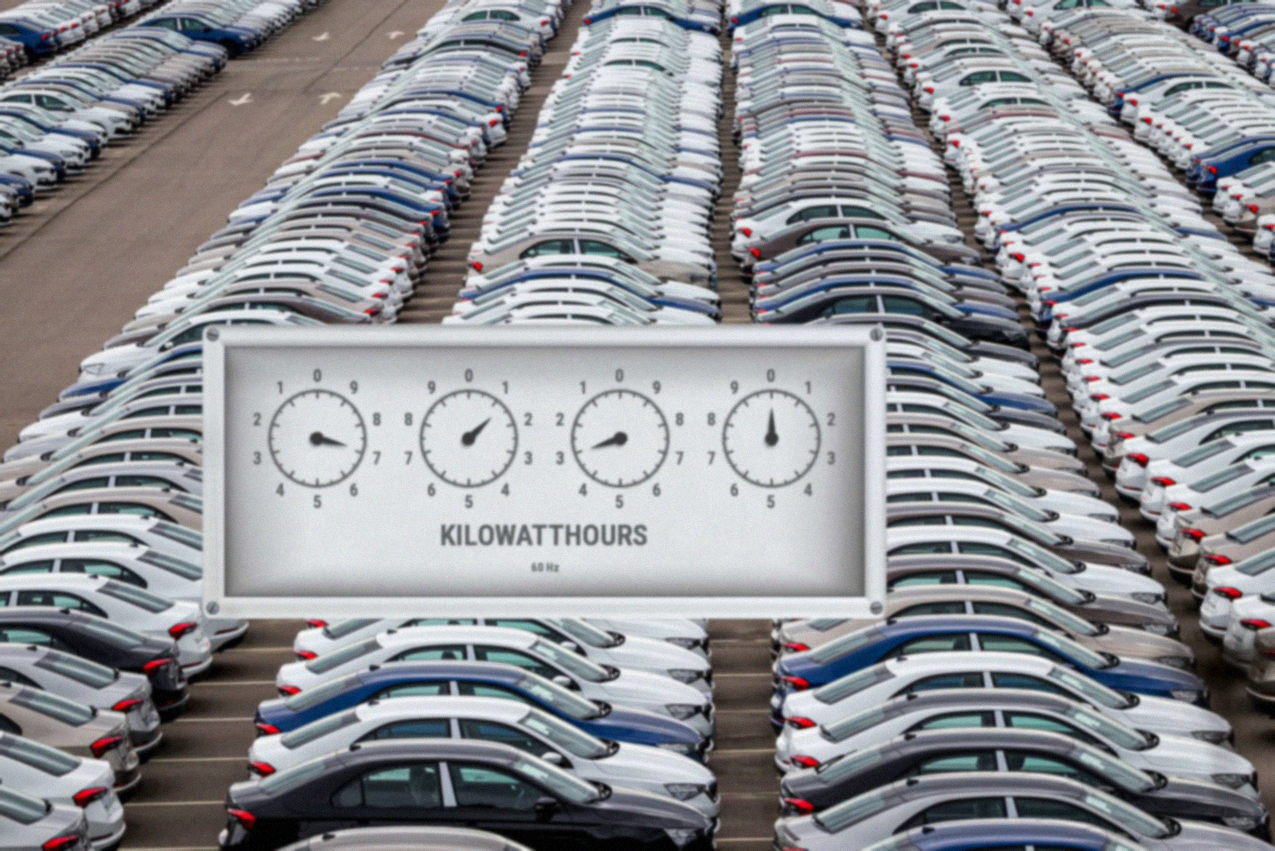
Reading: **7130** kWh
